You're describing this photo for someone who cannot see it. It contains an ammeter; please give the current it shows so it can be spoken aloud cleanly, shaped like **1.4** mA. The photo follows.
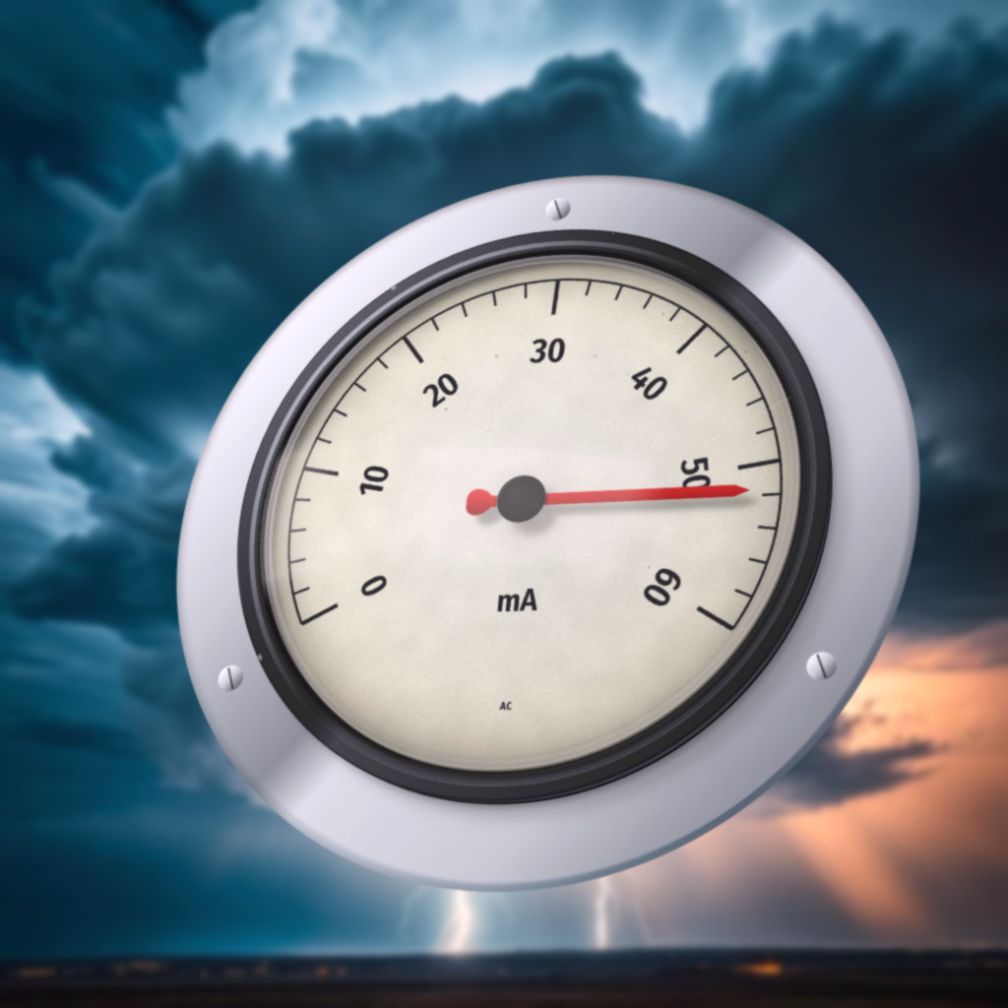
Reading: **52** mA
